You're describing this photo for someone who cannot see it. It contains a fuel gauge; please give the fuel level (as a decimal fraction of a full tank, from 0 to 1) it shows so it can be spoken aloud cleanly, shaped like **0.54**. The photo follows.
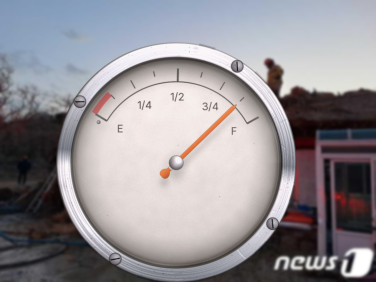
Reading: **0.875**
